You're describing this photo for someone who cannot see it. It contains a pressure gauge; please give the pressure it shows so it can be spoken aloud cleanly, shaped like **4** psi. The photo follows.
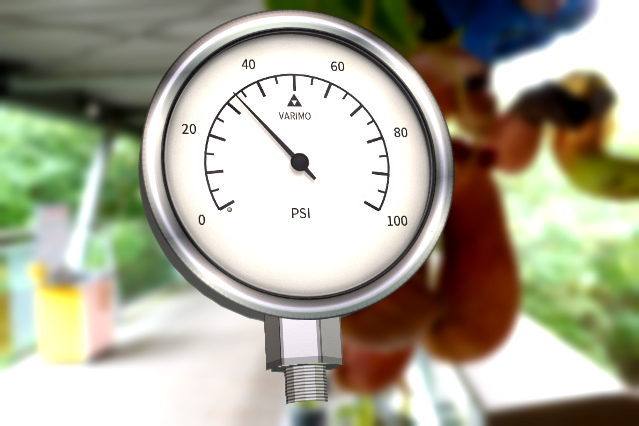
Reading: **32.5** psi
